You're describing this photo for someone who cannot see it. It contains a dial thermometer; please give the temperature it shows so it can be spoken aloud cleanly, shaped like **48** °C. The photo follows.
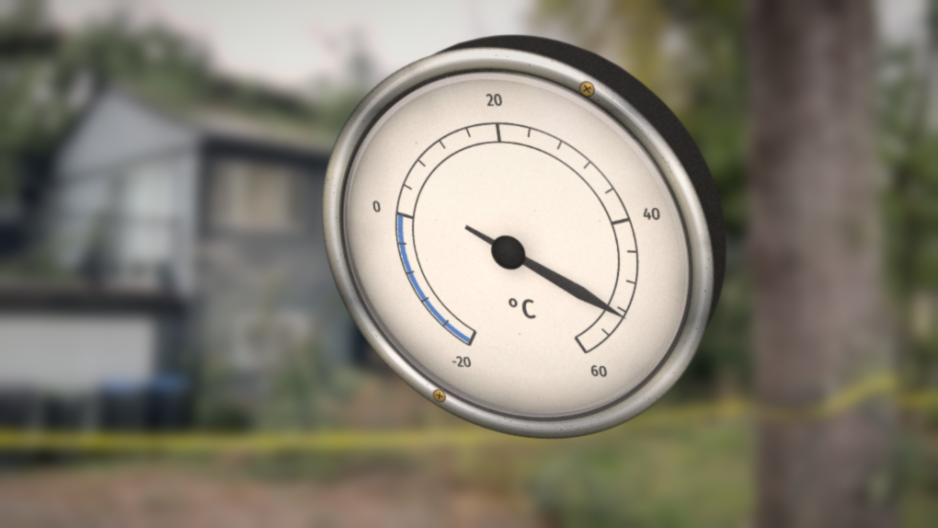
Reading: **52** °C
